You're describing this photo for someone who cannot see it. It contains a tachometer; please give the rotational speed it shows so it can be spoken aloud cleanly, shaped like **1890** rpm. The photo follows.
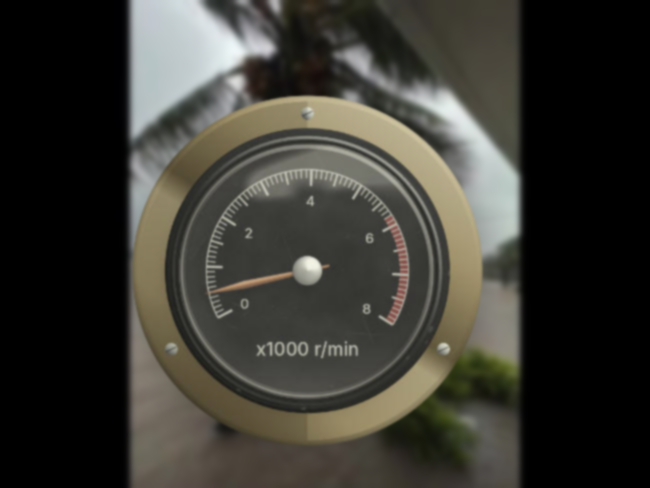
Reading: **500** rpm
